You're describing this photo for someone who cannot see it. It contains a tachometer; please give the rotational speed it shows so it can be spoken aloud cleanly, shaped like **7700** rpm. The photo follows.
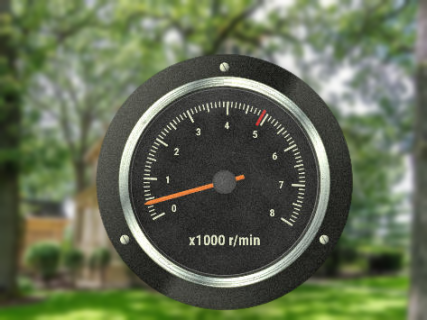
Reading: **400** rpm
